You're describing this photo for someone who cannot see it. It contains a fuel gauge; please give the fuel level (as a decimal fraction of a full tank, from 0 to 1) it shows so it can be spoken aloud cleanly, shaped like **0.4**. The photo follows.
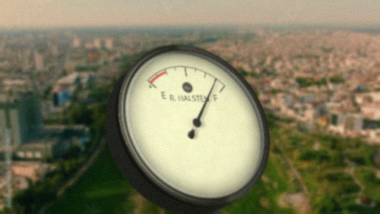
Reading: **0.875**
